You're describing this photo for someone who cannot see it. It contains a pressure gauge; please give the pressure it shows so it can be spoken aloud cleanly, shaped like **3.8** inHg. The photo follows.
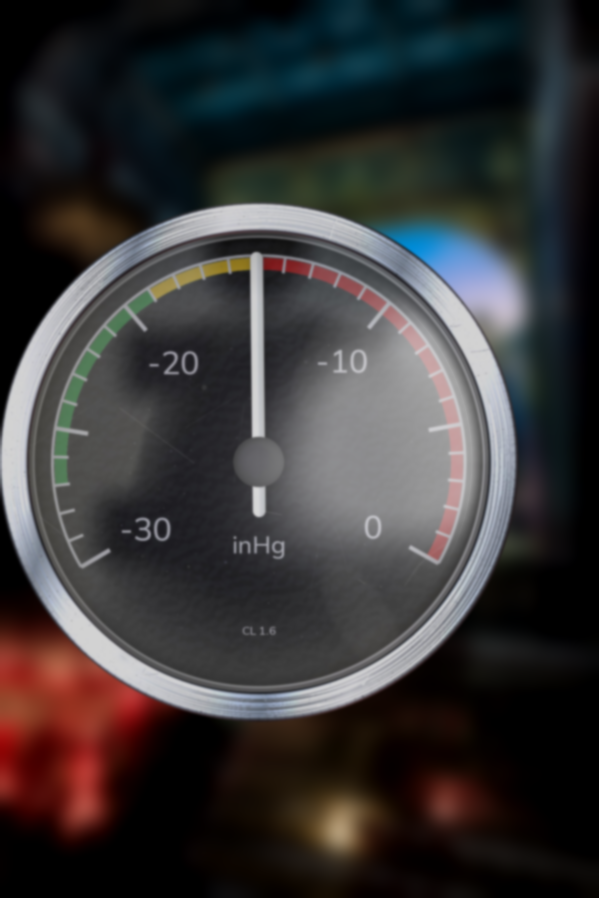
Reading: **-15** inHg
